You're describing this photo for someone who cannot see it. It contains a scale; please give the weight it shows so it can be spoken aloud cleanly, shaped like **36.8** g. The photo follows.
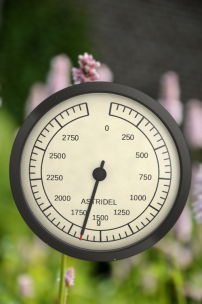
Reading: **1650** g
